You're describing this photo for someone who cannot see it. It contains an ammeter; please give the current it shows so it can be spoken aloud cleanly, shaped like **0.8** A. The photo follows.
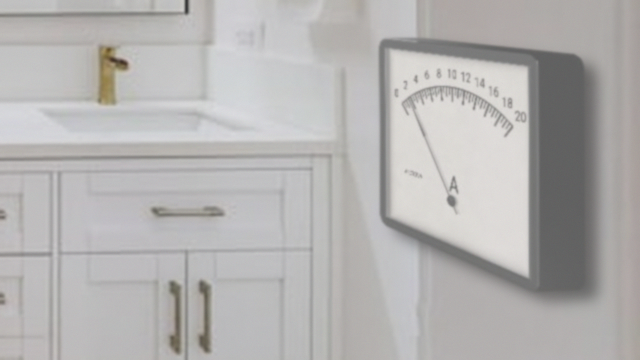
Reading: **2** A
